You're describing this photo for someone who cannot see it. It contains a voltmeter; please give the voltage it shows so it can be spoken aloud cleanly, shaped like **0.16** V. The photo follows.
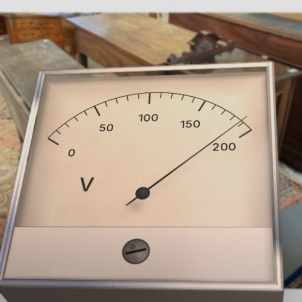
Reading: **190** V
